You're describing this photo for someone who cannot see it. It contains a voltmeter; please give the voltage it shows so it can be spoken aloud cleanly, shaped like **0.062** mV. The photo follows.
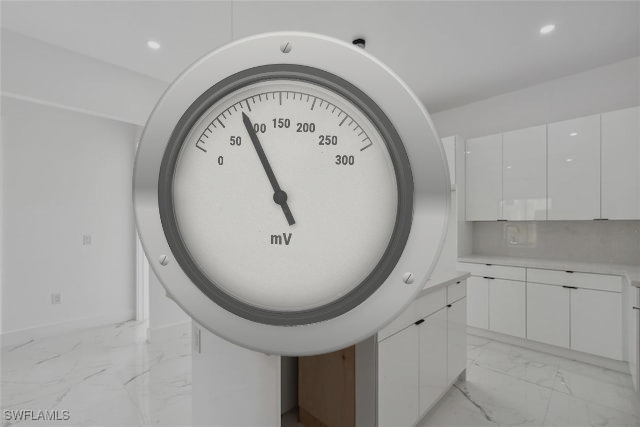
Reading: **90** mV
